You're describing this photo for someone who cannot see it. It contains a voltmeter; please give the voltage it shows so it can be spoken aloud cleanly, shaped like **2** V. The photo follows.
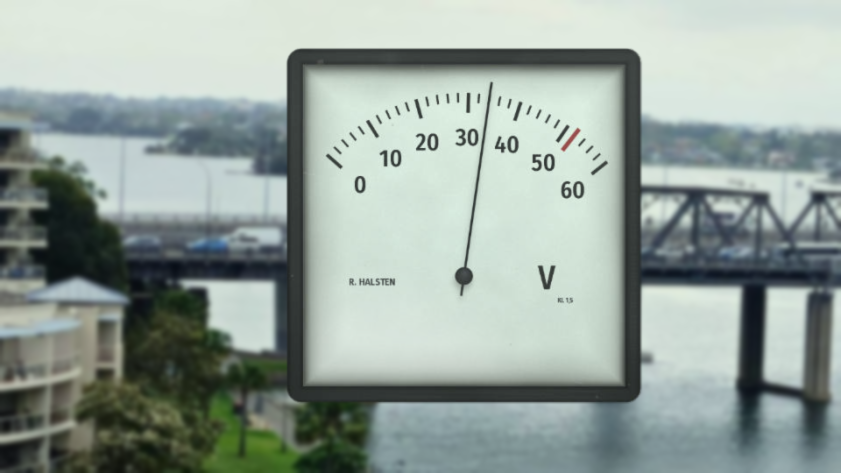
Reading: **34** V
